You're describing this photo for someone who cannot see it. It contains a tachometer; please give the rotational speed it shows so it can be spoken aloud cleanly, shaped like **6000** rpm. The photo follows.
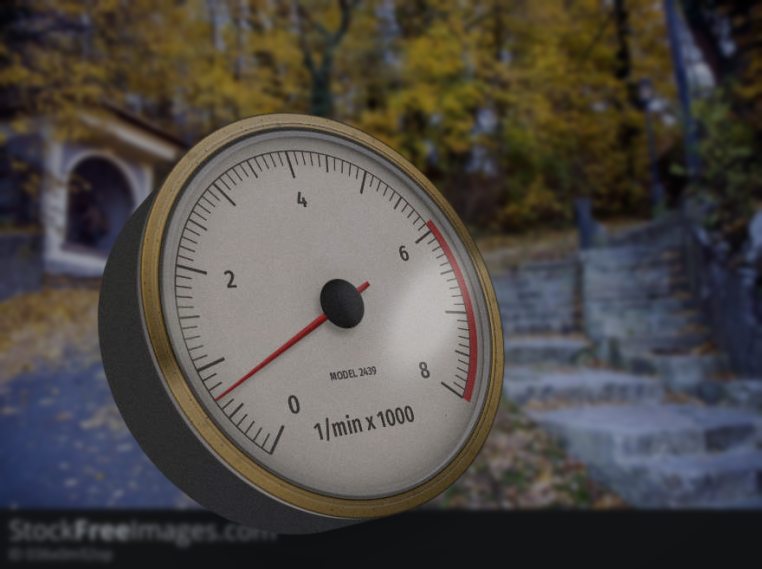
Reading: **700** rpm
